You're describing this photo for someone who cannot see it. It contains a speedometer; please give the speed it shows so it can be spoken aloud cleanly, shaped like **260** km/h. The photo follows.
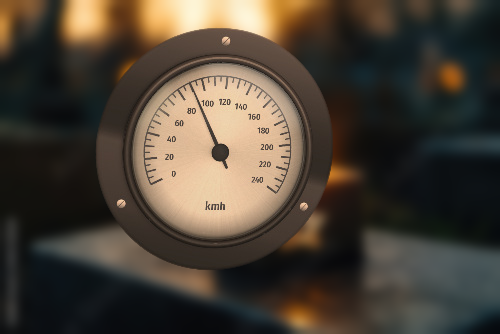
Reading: **90** km/h
